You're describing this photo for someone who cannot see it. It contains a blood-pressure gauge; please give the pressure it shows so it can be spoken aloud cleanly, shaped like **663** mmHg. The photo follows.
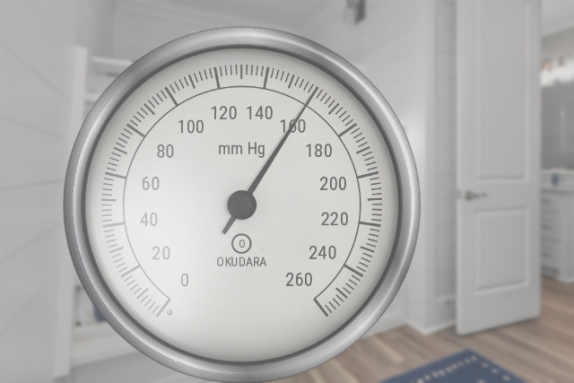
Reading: **160** mmHg
